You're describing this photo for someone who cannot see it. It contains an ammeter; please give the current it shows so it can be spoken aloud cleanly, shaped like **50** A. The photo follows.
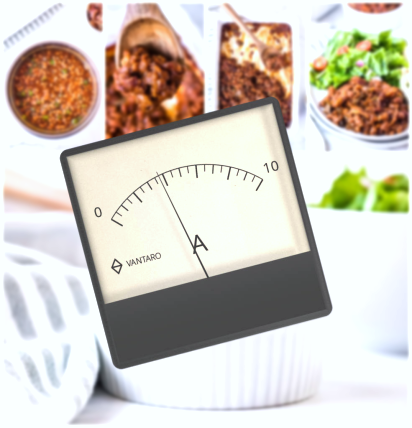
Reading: **3.75** A
